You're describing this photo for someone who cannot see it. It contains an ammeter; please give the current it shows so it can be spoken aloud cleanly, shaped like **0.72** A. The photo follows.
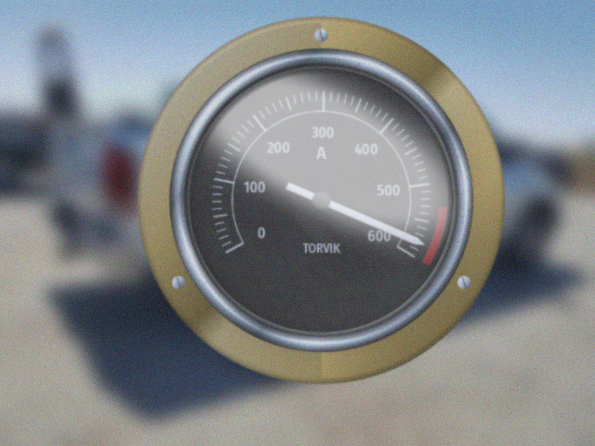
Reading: **580** A
